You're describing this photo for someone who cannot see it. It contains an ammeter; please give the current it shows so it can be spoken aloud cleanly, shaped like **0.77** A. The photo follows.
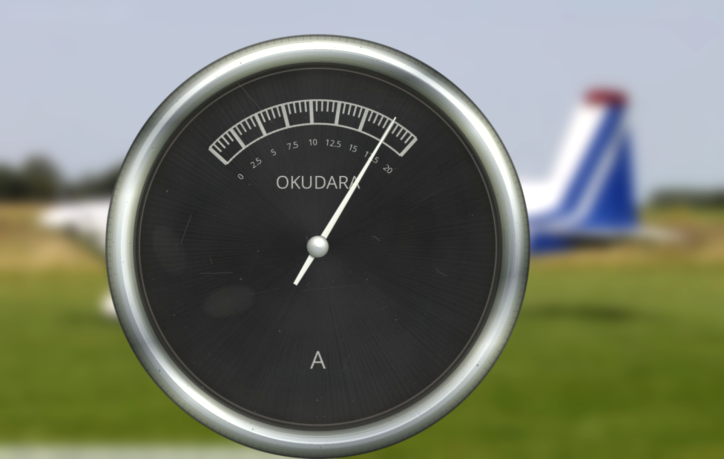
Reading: **17.5** A
